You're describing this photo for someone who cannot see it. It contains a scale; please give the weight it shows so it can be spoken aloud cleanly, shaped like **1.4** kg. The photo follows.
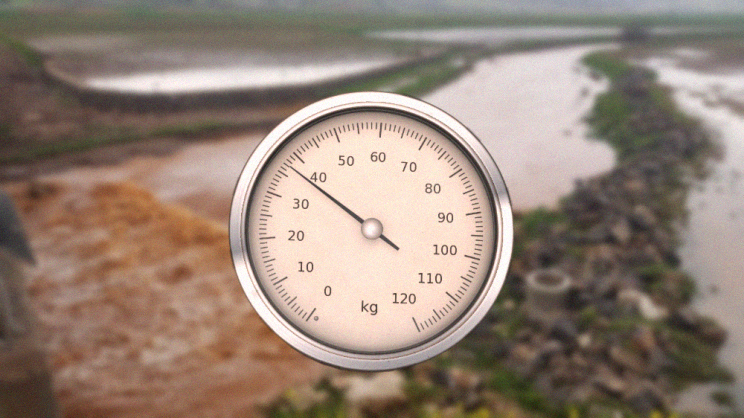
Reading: **37** kg
